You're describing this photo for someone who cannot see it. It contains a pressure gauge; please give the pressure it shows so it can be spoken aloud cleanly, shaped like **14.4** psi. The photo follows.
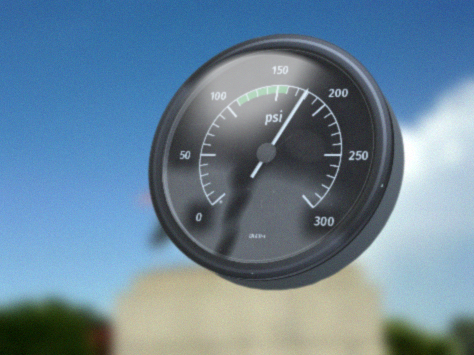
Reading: **180** psi
